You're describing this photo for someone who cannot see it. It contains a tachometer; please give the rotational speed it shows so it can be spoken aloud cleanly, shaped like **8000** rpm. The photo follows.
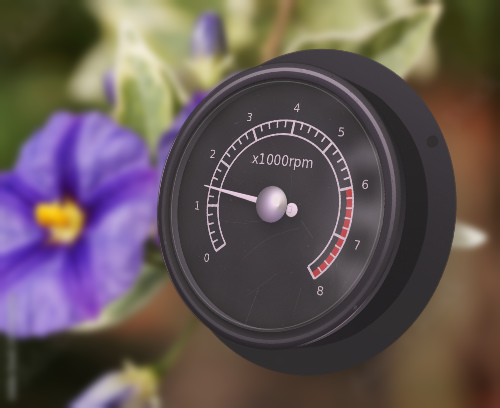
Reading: **1400** rpm
